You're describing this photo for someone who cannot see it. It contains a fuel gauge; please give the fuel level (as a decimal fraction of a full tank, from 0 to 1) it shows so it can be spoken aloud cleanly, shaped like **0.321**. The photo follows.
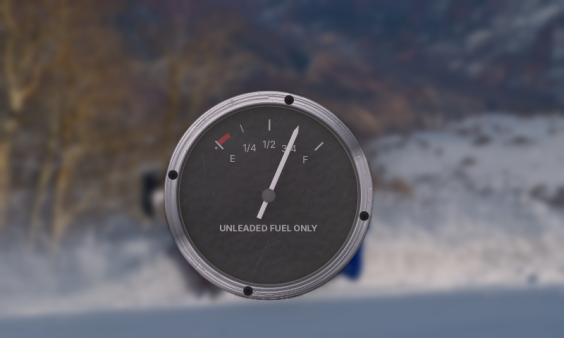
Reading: **0.75**
